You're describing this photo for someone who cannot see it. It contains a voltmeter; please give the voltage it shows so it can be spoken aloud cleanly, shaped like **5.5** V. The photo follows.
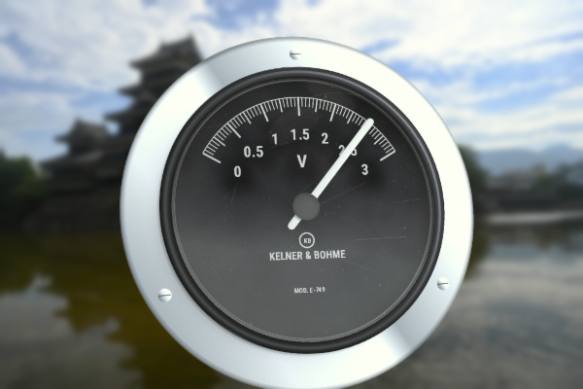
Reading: **2.5** V
